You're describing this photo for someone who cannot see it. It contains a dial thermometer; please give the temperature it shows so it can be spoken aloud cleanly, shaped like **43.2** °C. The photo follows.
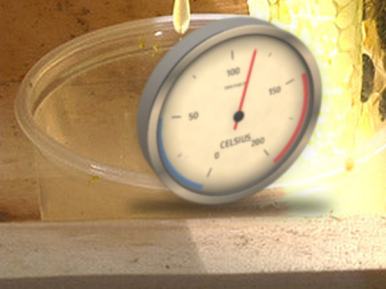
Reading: **112.5** °C
